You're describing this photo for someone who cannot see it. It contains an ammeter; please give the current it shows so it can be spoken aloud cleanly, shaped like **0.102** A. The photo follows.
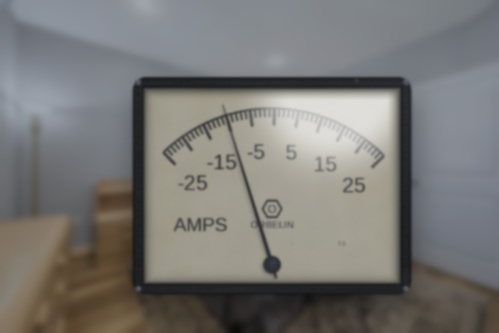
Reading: **-10** A
